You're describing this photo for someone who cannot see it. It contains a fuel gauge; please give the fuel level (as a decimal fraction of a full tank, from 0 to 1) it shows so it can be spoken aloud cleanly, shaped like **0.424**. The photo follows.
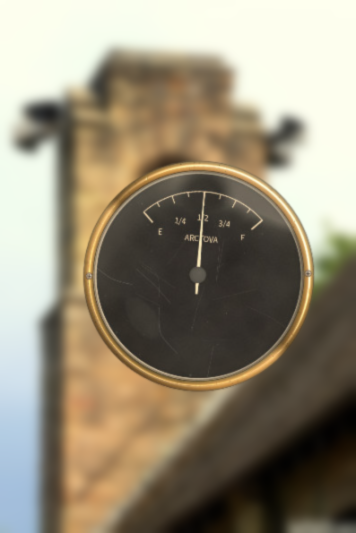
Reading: **0.5**
